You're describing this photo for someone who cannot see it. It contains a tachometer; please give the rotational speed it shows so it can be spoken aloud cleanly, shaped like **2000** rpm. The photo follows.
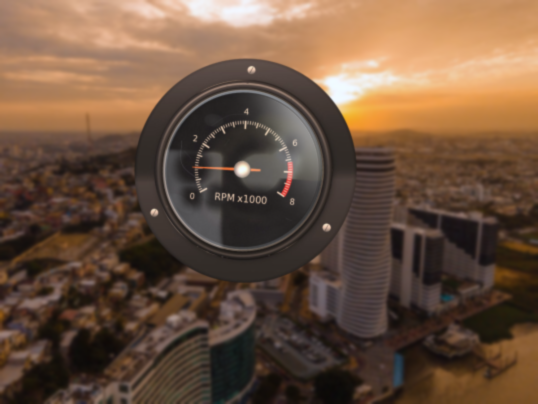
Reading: **1000** rpm
